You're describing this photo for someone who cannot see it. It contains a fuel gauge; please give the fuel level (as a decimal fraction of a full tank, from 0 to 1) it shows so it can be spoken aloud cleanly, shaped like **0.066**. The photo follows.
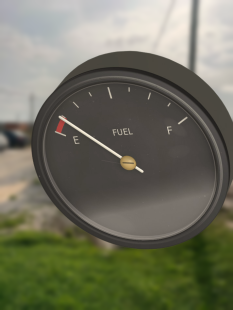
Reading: **0.125**
